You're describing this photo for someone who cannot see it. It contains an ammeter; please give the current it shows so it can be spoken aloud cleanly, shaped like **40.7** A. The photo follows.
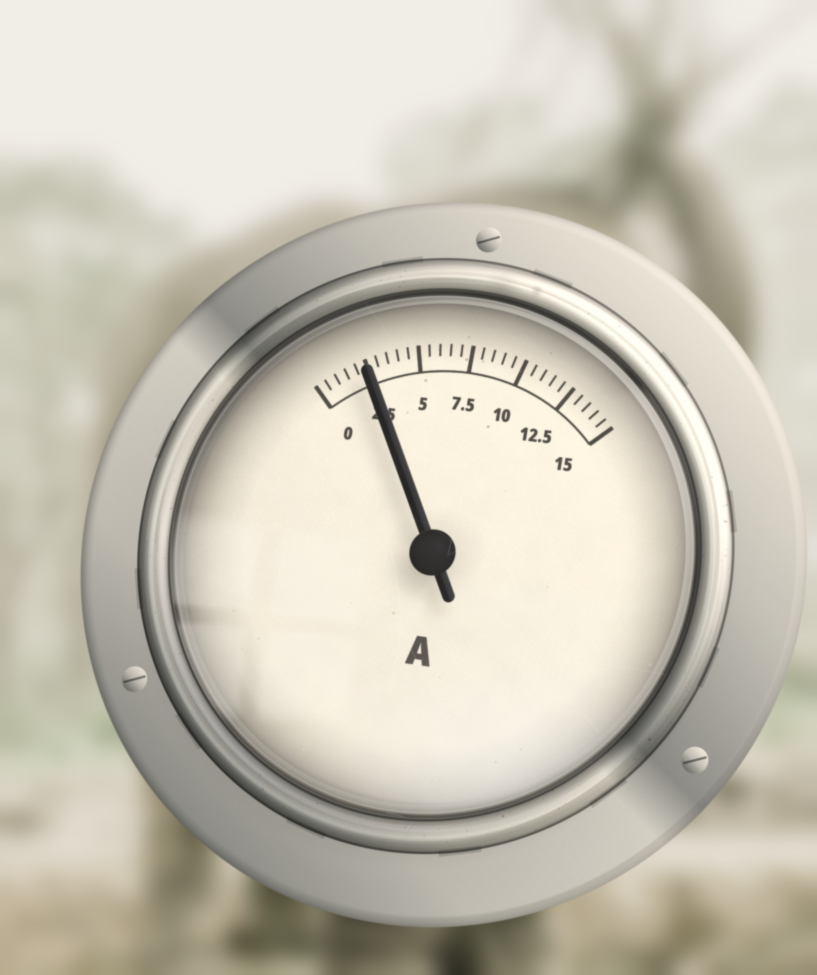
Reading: **2.5** A
